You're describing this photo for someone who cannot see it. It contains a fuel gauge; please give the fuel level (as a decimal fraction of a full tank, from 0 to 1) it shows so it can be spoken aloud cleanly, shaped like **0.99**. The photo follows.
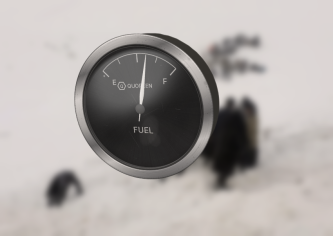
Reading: **0.625**
